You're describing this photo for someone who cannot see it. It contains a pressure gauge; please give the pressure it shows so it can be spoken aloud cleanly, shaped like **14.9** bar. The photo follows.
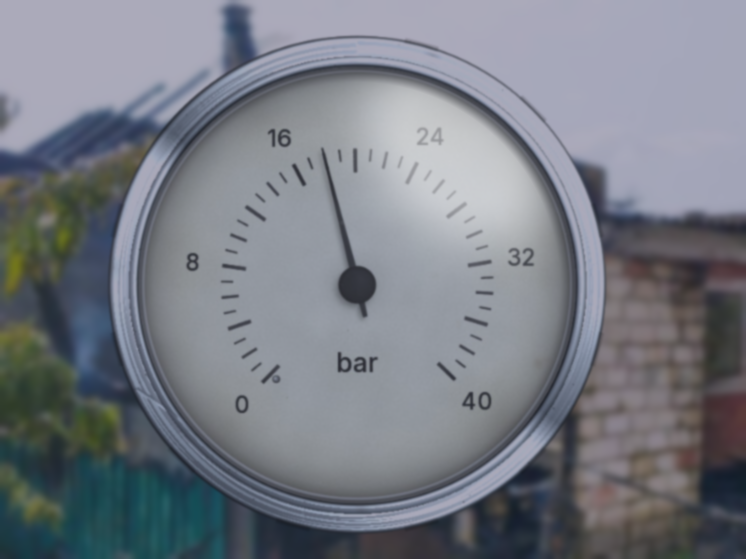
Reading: **18** bar
